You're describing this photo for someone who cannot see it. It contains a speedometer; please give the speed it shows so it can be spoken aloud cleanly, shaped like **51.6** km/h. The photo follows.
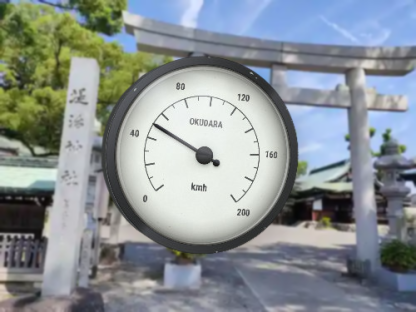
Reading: **50** km/h
